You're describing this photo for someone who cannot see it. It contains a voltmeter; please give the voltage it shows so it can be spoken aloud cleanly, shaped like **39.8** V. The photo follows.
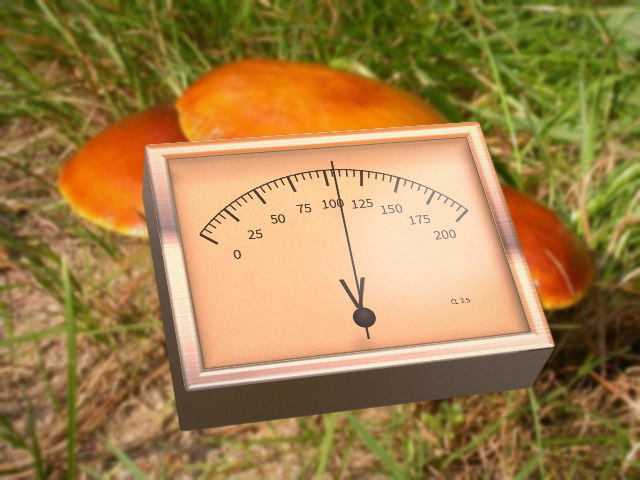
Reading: **105** V
